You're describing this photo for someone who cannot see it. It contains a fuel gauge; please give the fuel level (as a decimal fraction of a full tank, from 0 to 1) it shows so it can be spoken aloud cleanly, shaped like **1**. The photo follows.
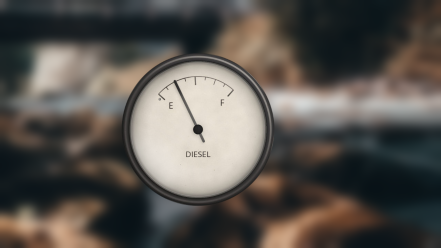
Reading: **0.25**
